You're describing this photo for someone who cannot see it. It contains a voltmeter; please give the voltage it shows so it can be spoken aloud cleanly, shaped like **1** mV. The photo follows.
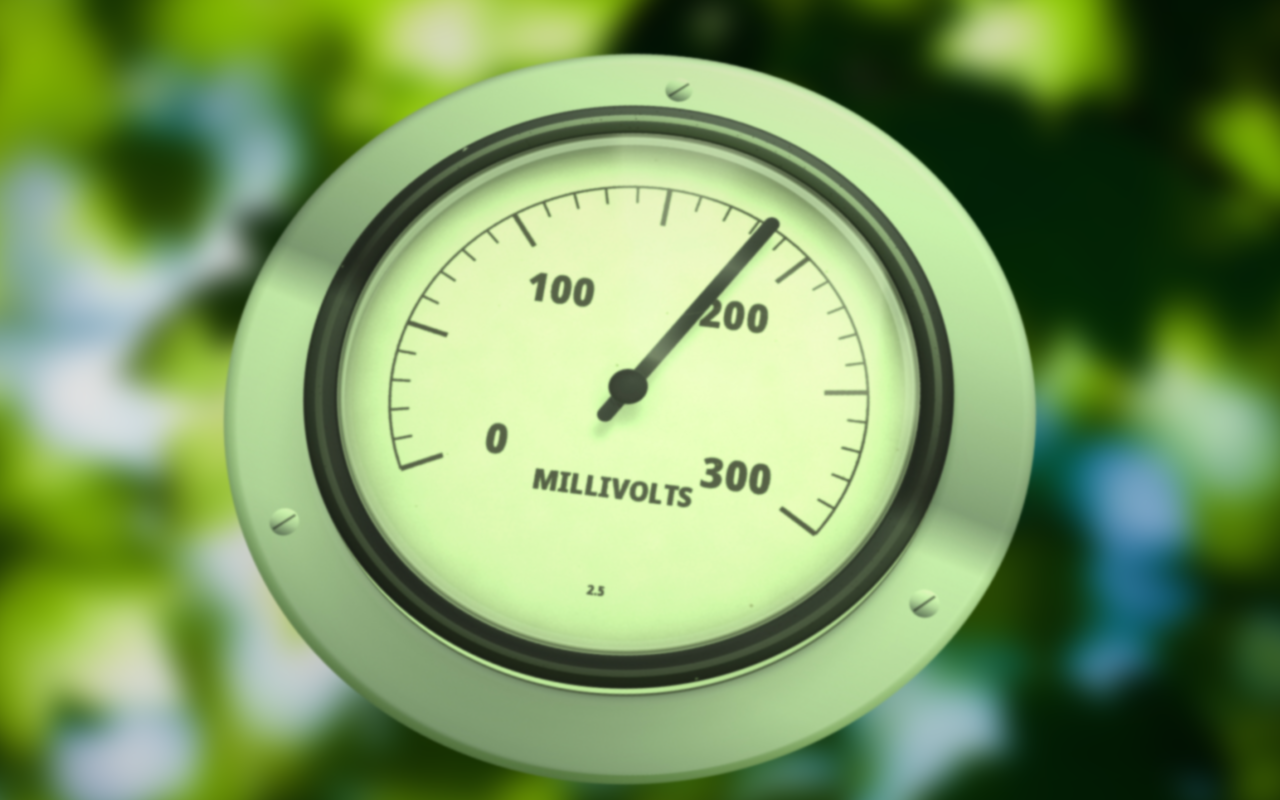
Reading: **185** mV
